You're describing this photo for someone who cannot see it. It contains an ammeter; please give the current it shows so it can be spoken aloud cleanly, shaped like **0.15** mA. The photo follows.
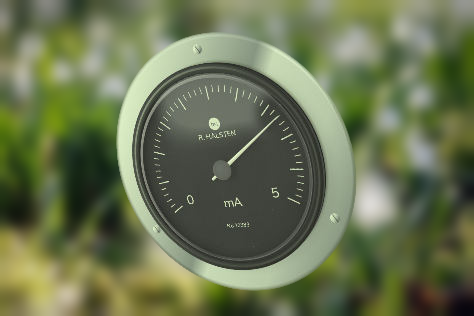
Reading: **3.7** mA
